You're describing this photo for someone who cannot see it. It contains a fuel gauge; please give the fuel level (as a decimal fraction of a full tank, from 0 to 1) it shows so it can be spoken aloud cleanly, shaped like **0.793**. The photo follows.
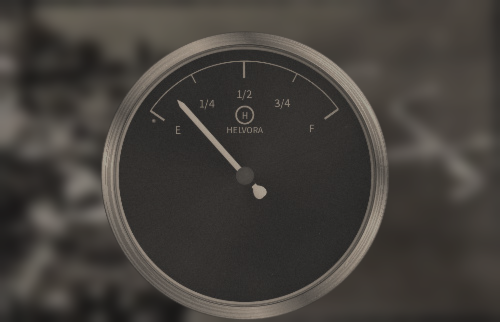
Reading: **0.125**
